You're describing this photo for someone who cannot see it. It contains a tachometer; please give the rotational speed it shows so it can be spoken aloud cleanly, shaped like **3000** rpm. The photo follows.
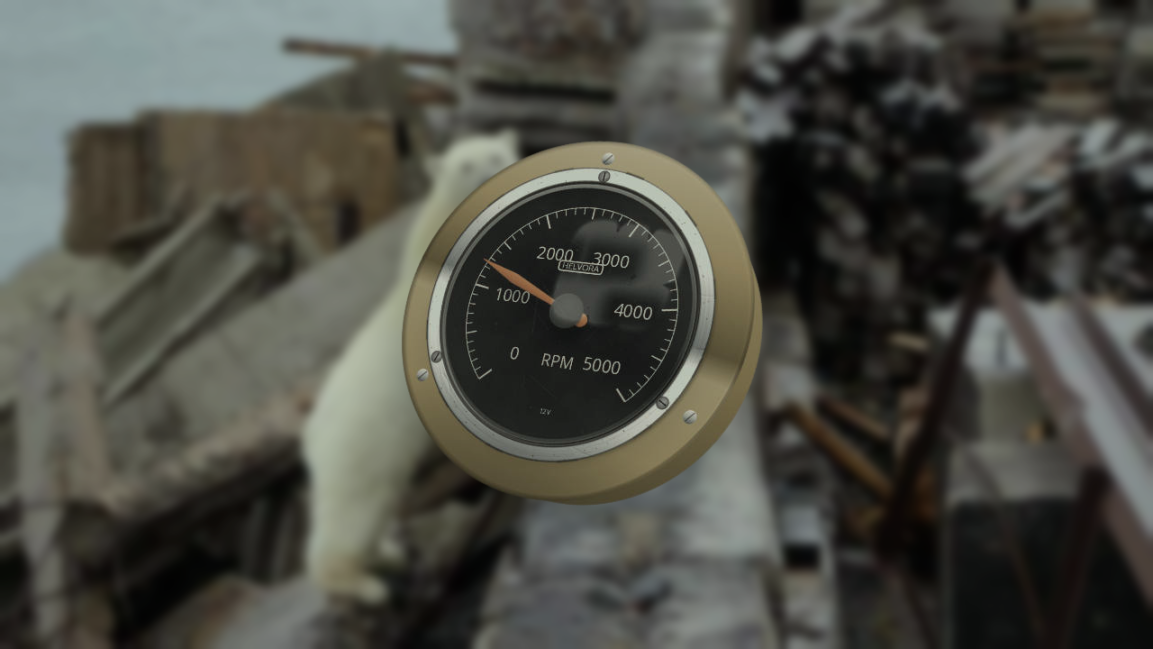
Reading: **1250** rpm
